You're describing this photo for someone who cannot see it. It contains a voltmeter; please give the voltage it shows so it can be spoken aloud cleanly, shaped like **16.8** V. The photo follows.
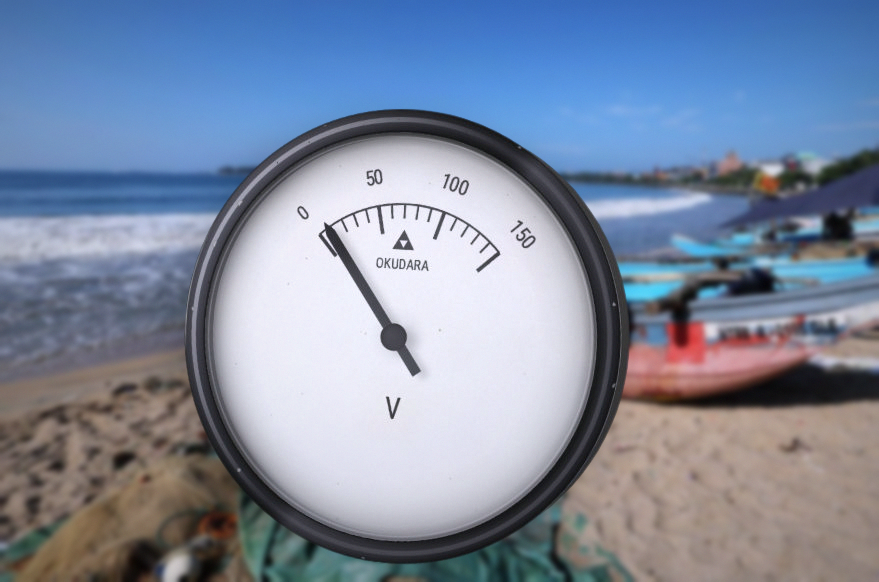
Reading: **10** V
